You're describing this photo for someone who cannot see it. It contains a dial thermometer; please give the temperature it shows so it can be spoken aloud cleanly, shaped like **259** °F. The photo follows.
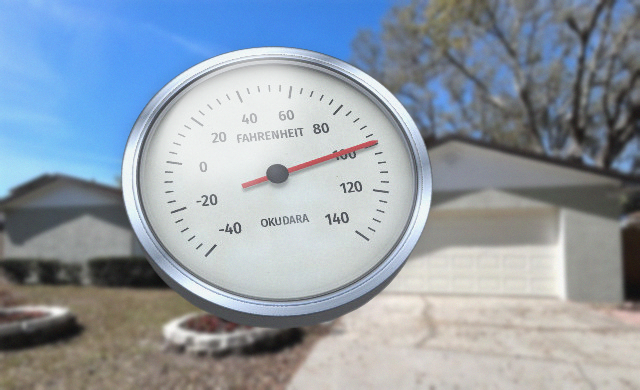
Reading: **100** °F
